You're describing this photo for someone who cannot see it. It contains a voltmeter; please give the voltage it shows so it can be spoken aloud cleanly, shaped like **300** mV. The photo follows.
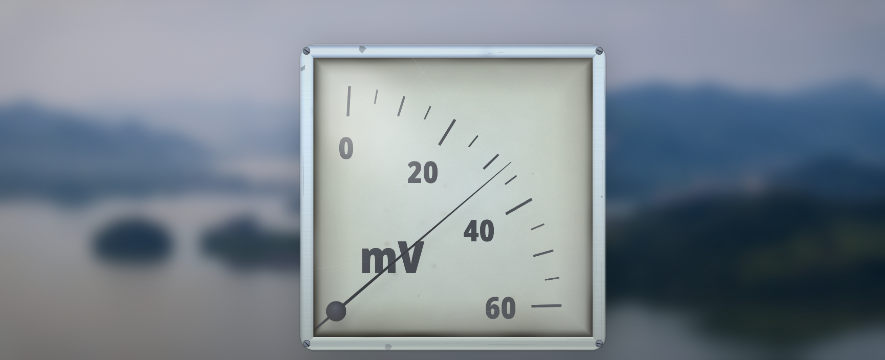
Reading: **32.5** mV
